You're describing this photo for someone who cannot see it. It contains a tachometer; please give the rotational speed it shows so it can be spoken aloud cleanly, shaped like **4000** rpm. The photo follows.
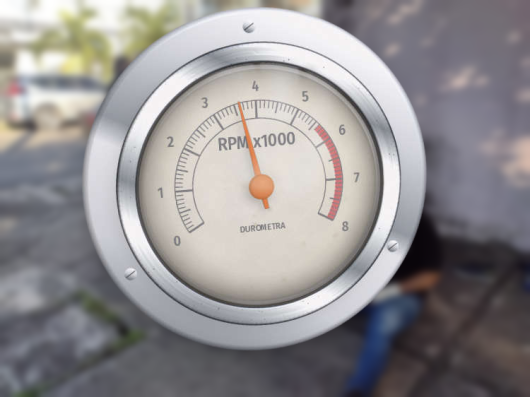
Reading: **3600** rpm
